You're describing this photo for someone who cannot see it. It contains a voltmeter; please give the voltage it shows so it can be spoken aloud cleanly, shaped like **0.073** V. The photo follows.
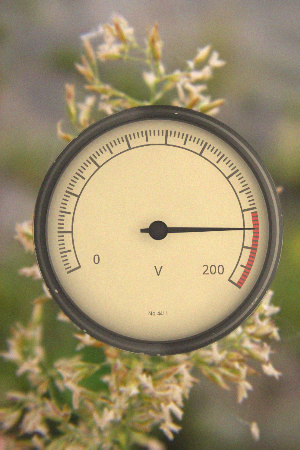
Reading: **170** V
